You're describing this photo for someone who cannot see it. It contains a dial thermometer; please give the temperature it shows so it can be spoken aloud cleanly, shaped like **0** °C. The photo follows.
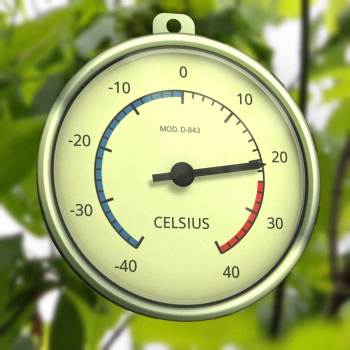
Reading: **21** °C
